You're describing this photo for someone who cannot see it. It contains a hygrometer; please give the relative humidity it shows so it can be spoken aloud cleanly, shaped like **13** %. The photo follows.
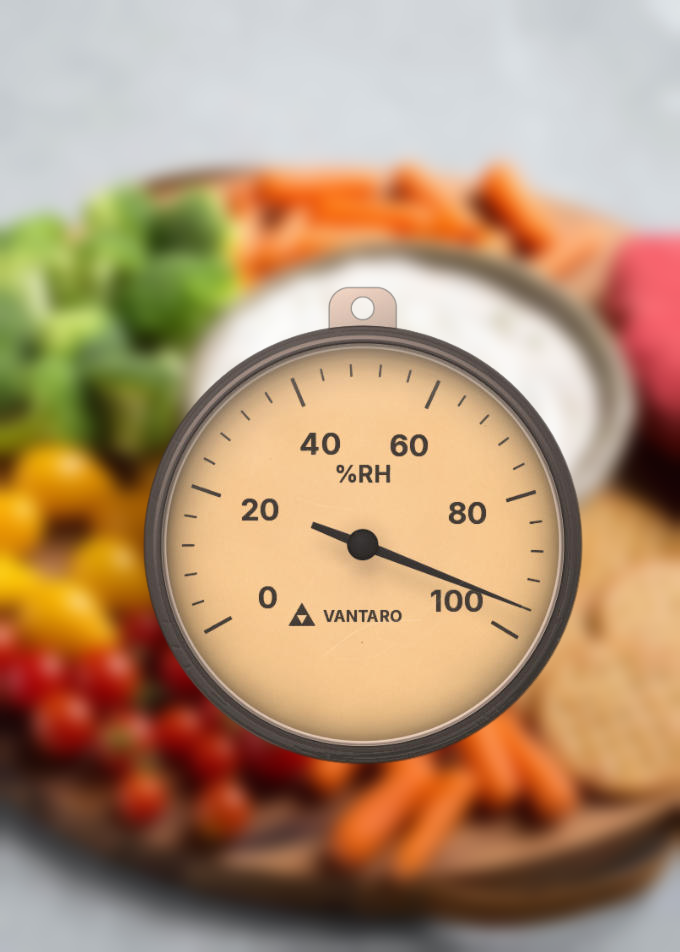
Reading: **96** %
